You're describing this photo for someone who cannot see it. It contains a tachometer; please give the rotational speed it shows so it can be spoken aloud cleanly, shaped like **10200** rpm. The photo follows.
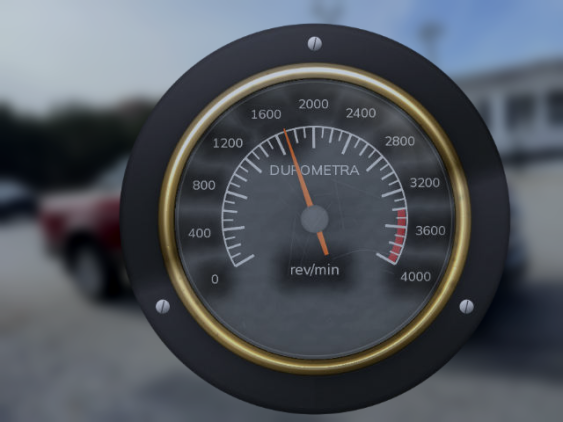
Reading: **1700** rpm
